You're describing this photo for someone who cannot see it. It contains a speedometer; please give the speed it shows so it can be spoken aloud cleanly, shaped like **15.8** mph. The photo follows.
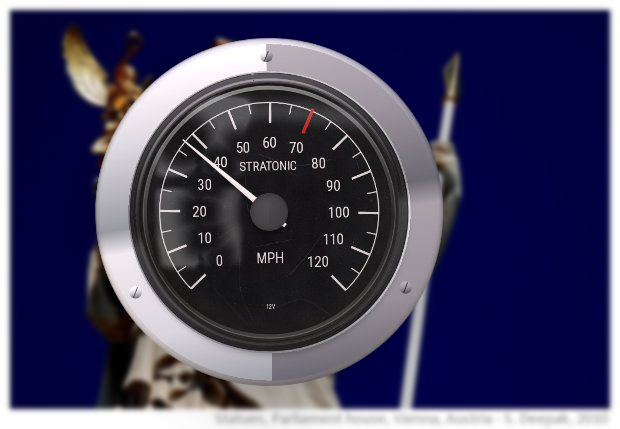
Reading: **37.5** mph
